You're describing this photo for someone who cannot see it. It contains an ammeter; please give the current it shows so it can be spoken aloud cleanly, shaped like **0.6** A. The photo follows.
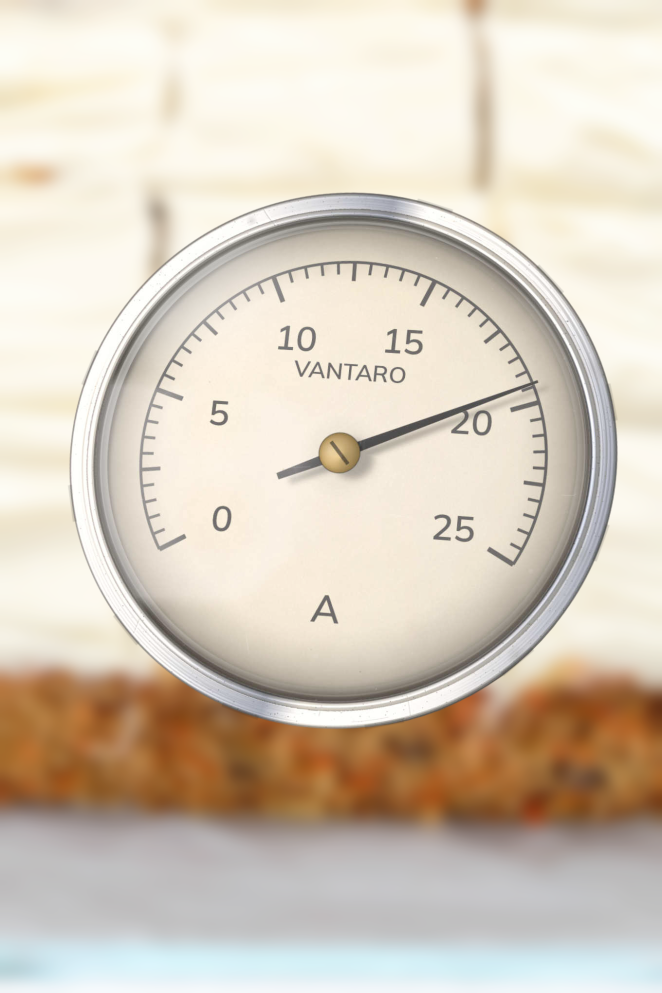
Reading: **19.5** A
